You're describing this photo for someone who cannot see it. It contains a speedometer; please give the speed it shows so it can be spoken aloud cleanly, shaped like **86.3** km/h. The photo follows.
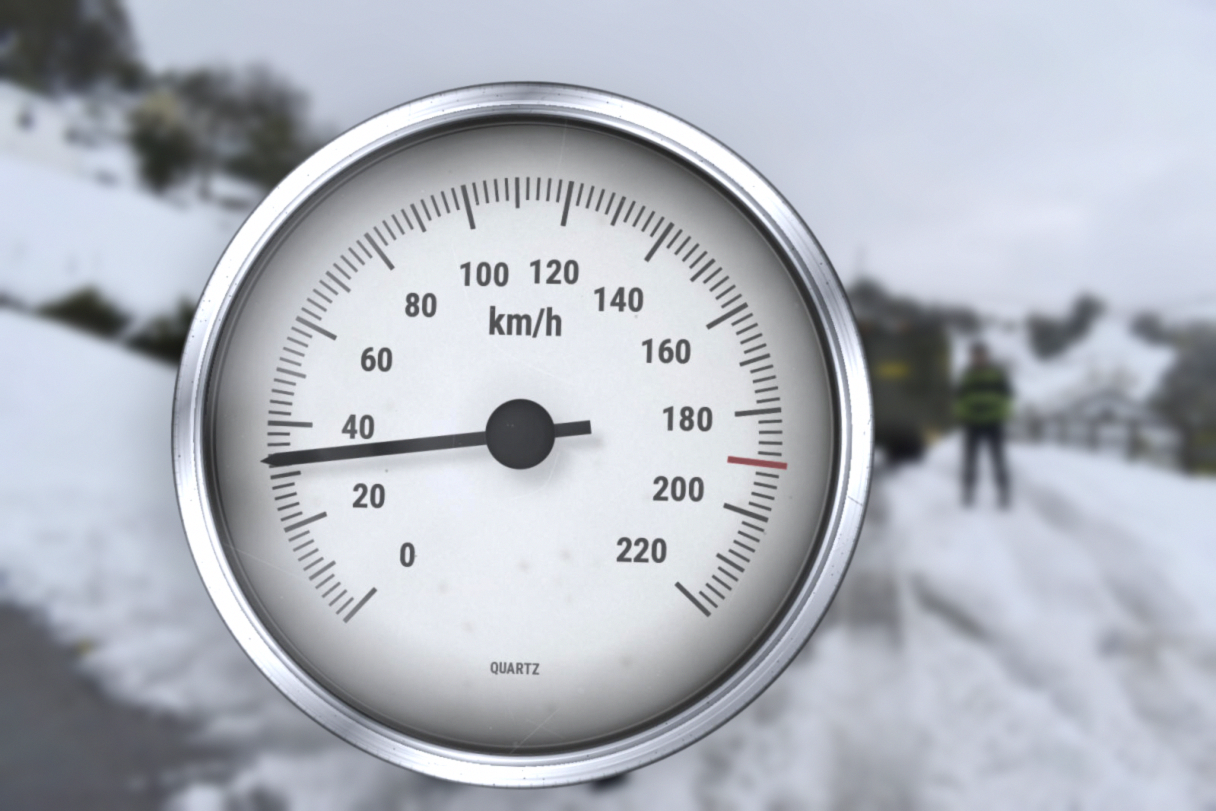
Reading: **33** km/h
